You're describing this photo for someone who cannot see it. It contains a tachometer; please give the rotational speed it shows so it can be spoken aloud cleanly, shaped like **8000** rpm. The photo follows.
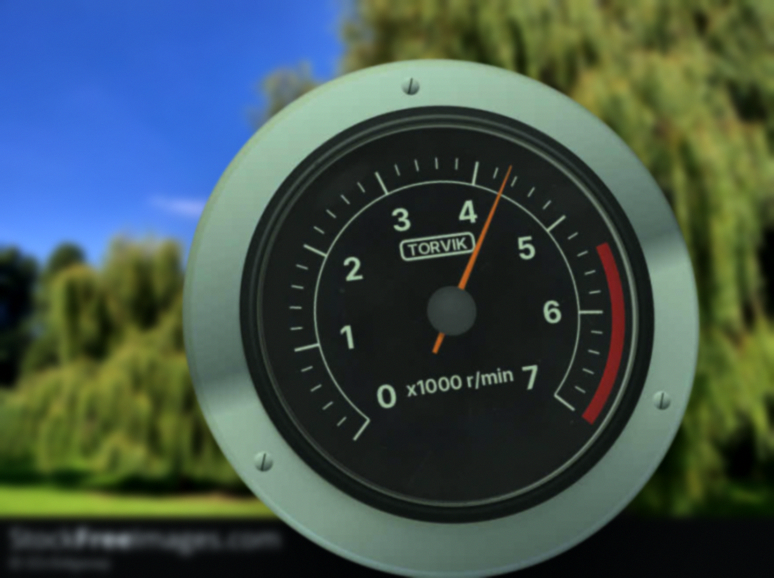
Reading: **4300** rpm
